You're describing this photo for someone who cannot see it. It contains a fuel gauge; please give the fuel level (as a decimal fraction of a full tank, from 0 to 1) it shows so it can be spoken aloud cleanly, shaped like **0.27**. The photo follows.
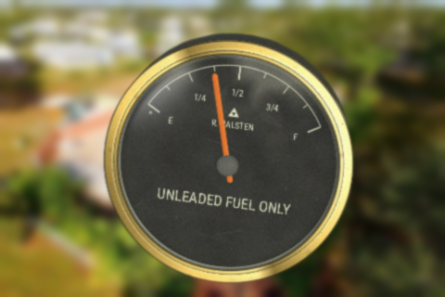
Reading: **0.375**
